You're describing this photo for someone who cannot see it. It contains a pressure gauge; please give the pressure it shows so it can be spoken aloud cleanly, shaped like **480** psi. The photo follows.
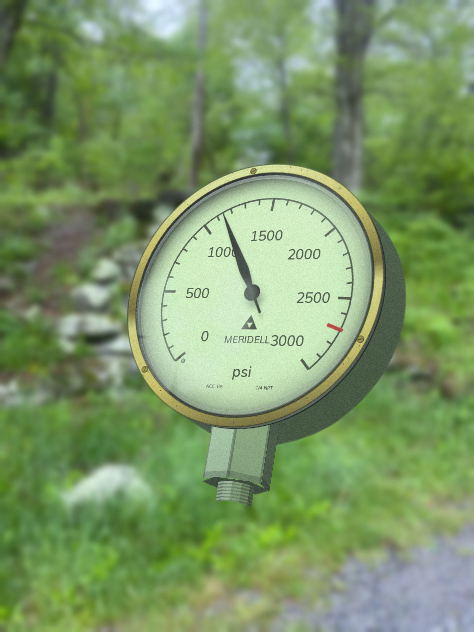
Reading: **1150** psi
